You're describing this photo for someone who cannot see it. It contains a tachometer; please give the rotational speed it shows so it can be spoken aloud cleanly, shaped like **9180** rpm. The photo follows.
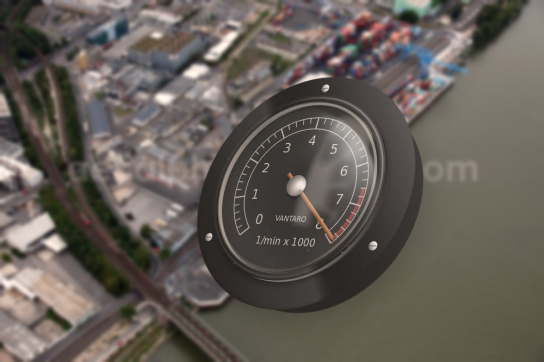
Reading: **7900** rpm
